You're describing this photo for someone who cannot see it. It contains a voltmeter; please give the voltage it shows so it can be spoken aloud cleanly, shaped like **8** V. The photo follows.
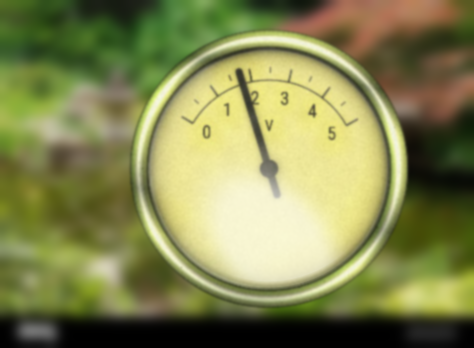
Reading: **1.75** V
